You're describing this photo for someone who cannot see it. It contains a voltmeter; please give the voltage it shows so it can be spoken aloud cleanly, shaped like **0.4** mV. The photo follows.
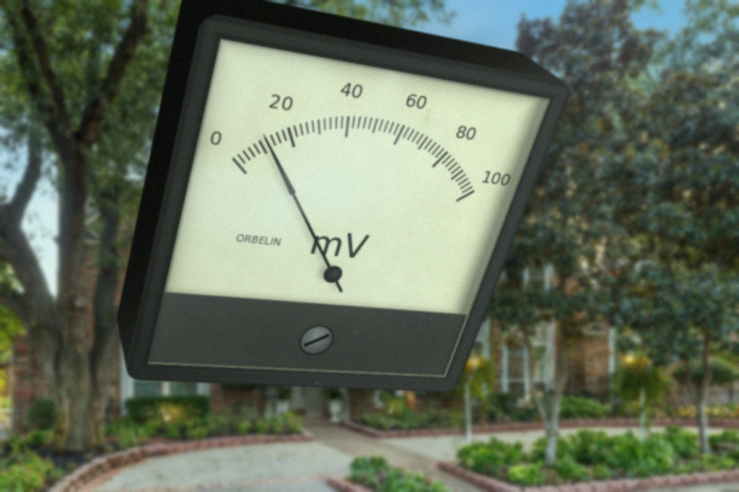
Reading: **12** mV
